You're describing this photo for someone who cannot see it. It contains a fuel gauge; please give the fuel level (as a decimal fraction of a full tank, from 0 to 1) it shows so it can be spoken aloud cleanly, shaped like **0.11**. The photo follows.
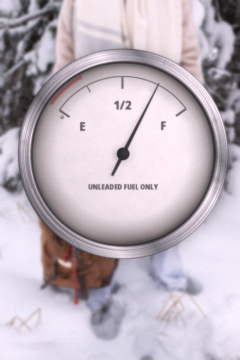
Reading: **0.75**
